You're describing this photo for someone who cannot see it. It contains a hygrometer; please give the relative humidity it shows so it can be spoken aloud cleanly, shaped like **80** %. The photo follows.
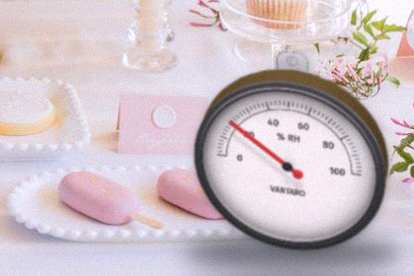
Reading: **20** %
